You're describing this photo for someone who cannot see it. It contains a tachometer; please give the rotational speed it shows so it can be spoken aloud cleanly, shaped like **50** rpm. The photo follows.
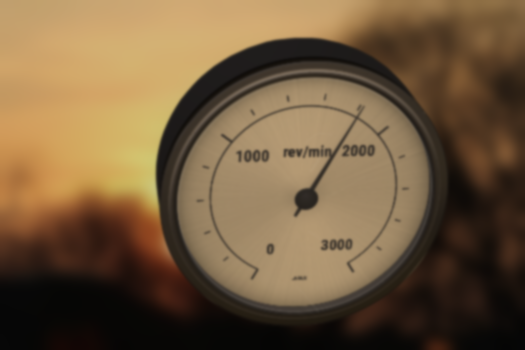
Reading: **1800** rpm
